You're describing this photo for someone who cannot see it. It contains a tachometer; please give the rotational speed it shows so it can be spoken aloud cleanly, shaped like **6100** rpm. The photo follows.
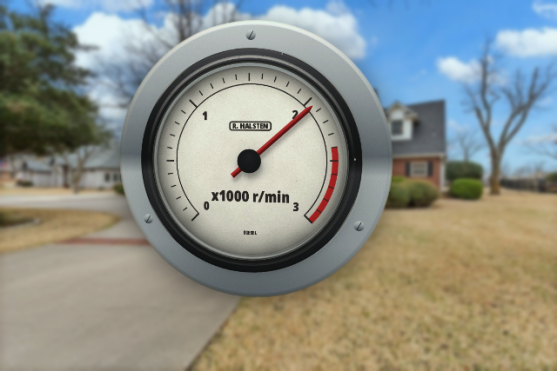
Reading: **2050** rpm
